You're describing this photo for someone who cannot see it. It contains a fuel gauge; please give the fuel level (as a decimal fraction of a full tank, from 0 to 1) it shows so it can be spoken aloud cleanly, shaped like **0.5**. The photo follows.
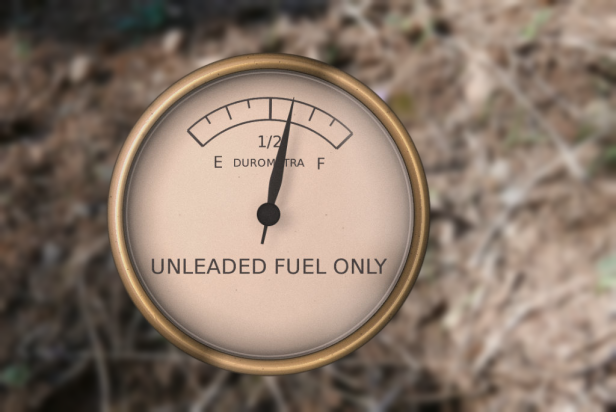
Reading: **0.625**
